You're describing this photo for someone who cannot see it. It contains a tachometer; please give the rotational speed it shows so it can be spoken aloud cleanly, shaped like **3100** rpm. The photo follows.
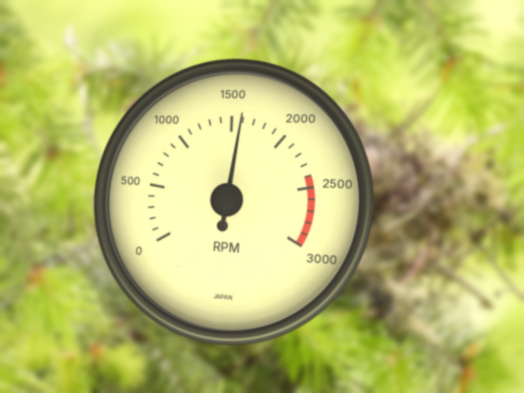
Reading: **1600** rpm
